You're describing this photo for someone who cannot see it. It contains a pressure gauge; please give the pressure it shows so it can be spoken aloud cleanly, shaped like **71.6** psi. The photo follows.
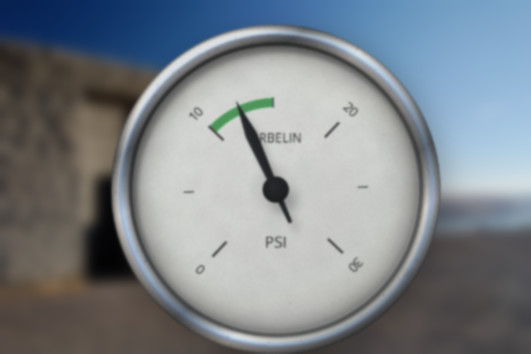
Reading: **12.5** psi
